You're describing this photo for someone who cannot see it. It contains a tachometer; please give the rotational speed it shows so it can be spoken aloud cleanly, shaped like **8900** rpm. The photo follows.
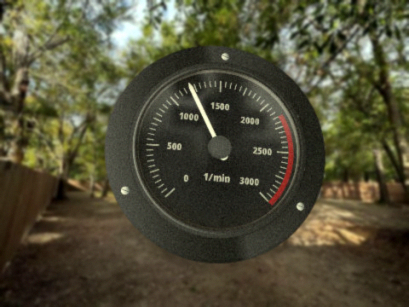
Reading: **1200** rpm
